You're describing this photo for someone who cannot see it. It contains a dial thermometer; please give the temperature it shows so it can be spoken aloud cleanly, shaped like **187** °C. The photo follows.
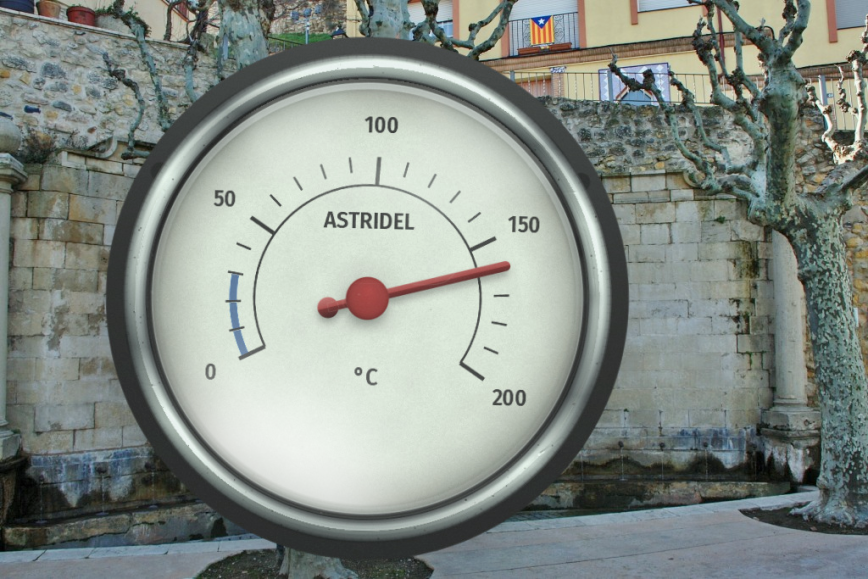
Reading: **160** °C
